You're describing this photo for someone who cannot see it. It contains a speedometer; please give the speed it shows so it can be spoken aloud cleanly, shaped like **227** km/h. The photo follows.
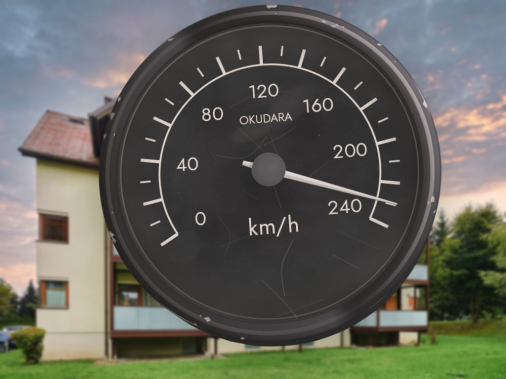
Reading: **230** km/h
